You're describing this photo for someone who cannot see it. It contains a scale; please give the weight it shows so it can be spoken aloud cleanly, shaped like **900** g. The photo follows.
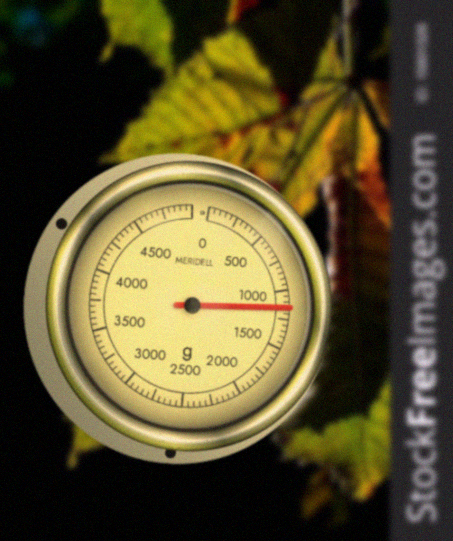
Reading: **1150** g
